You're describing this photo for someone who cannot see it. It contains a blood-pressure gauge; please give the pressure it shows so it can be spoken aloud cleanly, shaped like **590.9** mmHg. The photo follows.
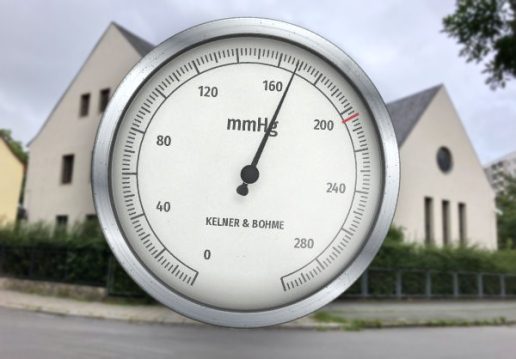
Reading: **168** mmHg
